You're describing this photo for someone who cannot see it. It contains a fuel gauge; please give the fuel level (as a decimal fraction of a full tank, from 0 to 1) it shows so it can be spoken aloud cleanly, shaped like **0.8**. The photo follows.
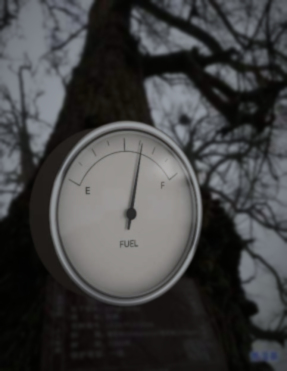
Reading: **0.625**
